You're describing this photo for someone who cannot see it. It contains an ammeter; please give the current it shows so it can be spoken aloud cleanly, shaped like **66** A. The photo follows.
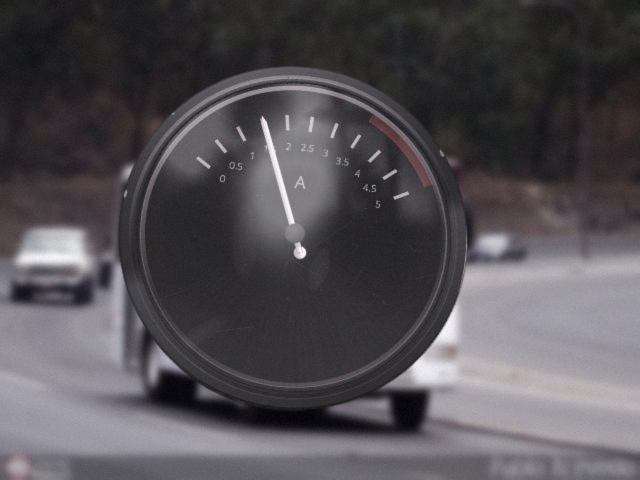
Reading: **1.5** A
